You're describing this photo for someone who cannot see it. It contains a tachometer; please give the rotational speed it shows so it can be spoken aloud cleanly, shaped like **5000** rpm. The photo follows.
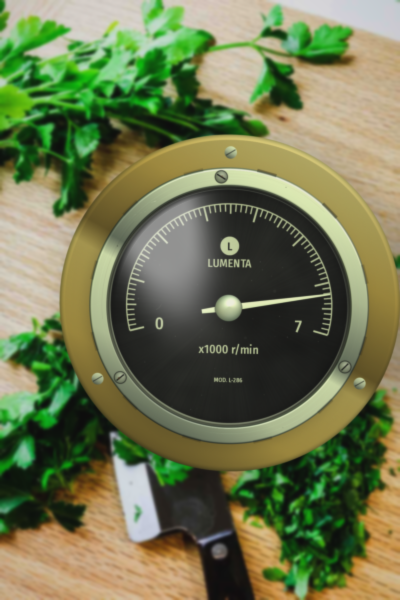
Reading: **6200** rpm
